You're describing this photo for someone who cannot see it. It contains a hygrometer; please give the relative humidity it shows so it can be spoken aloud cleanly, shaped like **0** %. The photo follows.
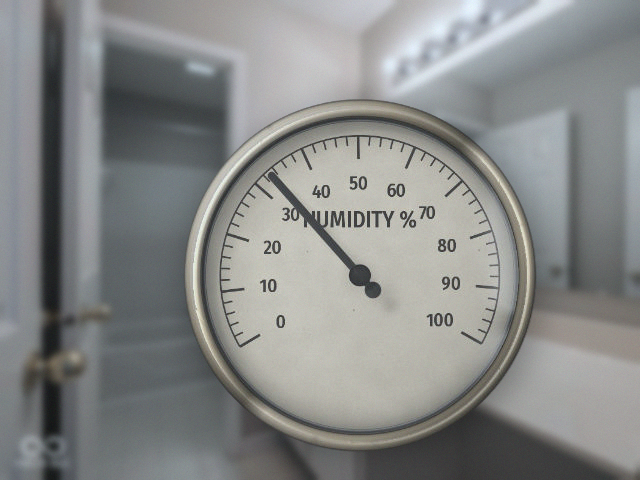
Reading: **33** %
